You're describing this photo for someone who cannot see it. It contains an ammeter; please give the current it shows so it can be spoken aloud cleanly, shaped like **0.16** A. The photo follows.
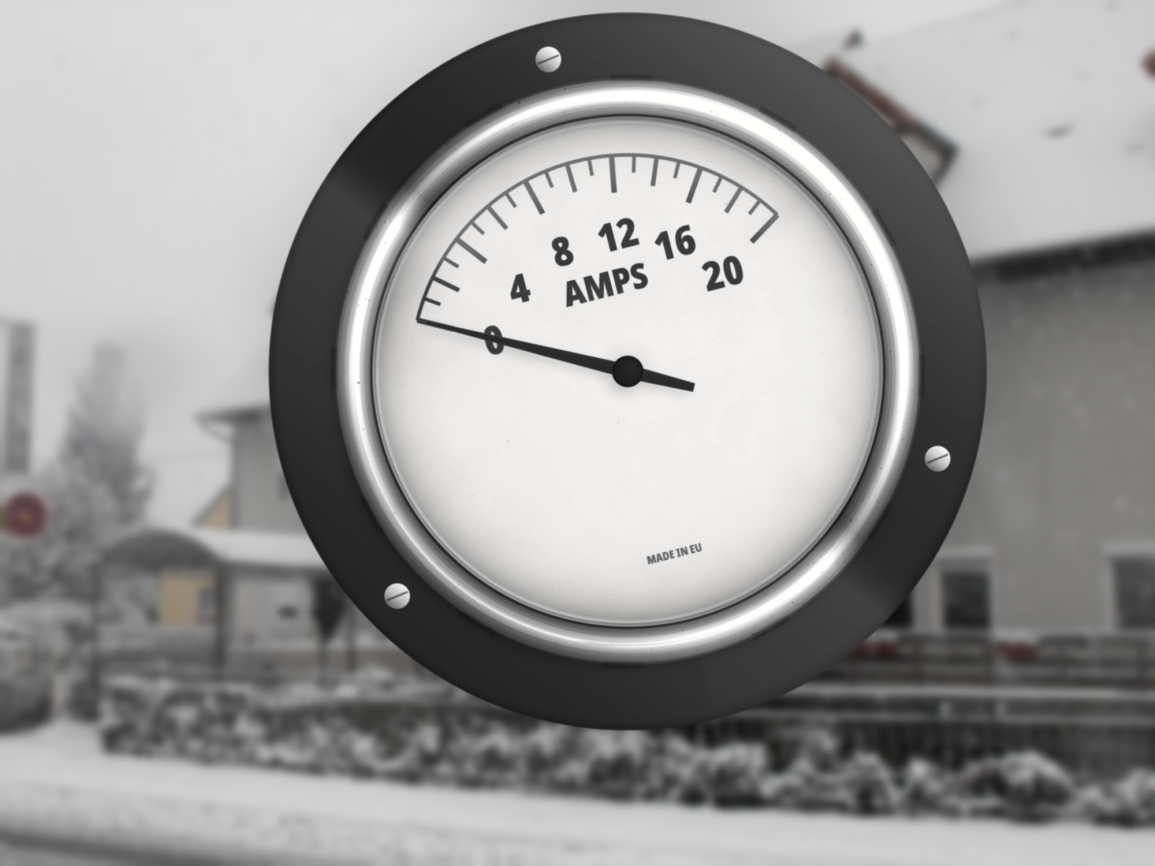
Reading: **0** A
